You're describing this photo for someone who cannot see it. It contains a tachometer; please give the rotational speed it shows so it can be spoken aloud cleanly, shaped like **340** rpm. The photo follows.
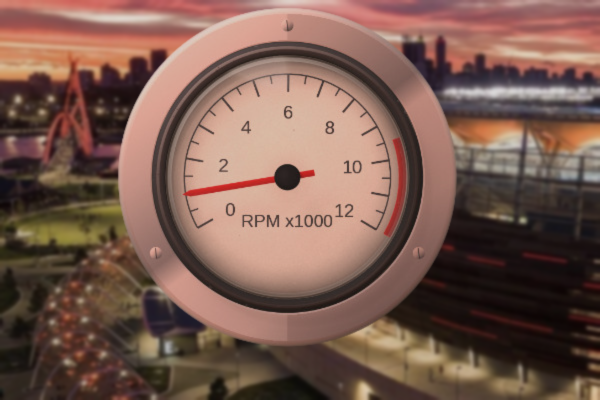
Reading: **1000** rpm
